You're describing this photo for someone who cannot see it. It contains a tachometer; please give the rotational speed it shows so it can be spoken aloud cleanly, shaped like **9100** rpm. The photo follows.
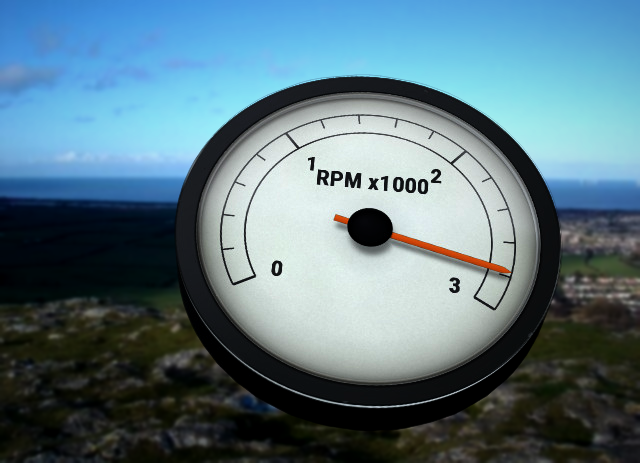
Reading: **2800** rpm
